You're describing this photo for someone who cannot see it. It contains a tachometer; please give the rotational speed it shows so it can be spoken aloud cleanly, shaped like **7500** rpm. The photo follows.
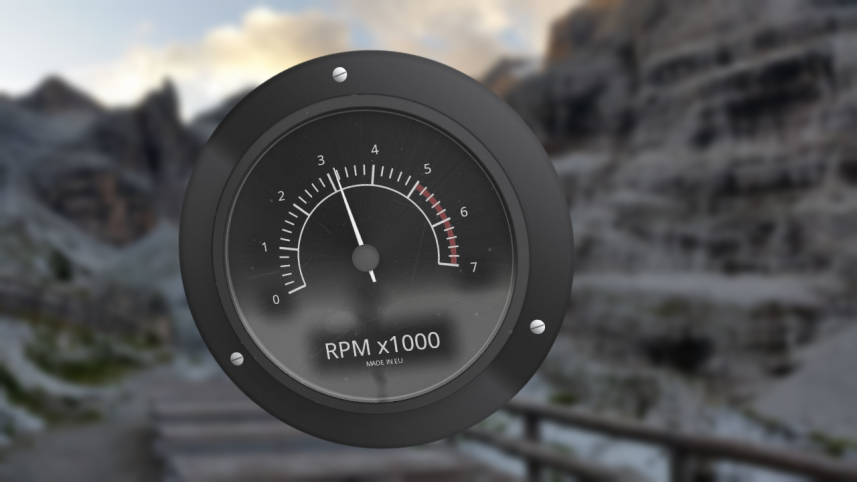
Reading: **3200** rpm
